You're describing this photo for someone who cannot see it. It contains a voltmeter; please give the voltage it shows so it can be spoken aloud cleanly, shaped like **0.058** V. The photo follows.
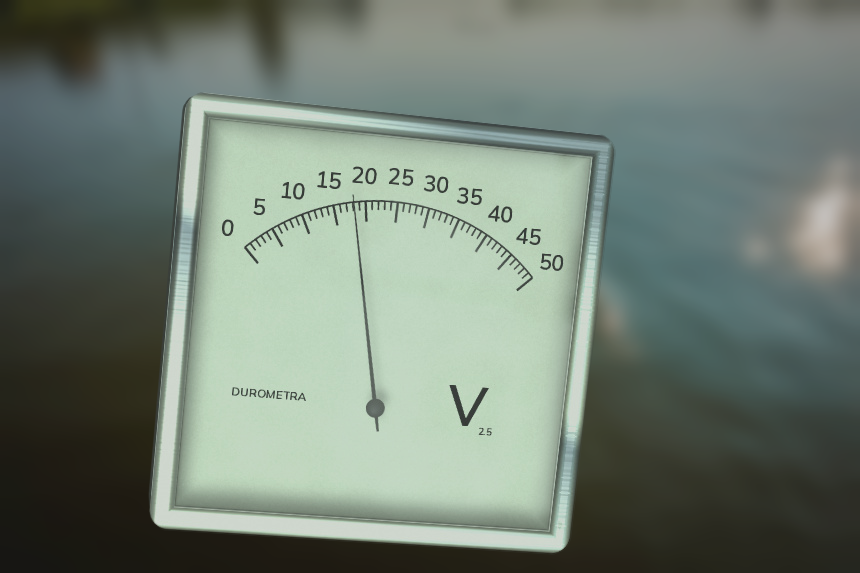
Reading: **18** V
